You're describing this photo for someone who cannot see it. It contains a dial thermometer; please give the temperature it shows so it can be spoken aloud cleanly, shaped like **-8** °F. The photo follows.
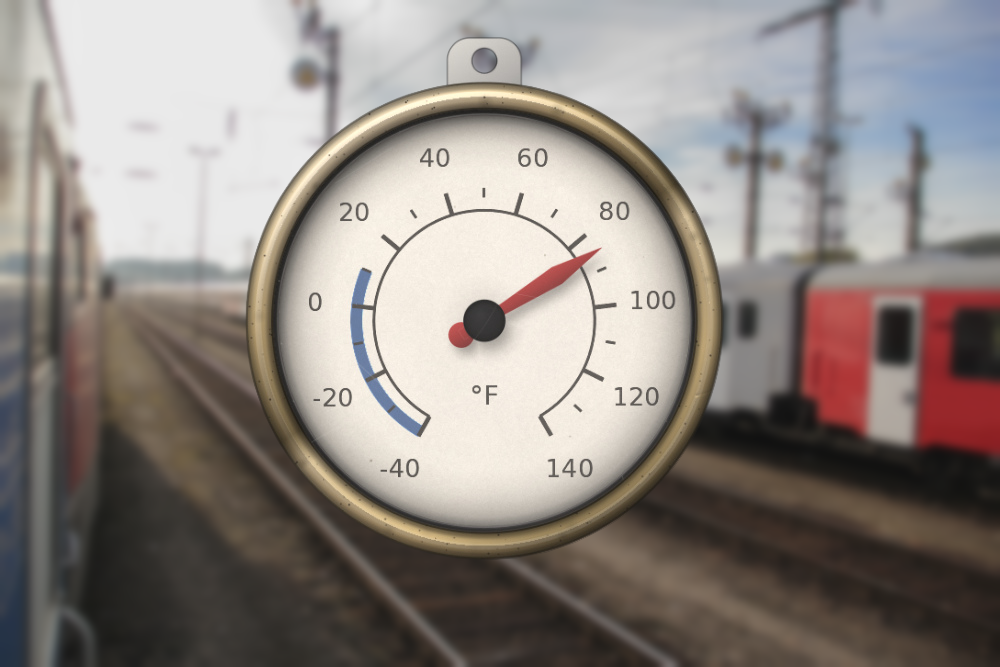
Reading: **85** °F
